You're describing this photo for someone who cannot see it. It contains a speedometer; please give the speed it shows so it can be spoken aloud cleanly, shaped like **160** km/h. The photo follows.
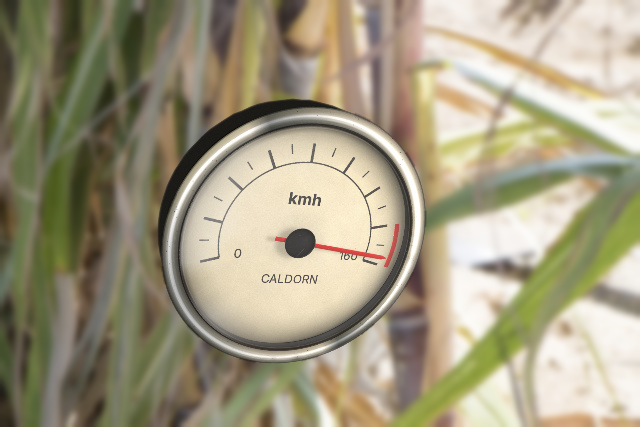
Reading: **155** km/h
